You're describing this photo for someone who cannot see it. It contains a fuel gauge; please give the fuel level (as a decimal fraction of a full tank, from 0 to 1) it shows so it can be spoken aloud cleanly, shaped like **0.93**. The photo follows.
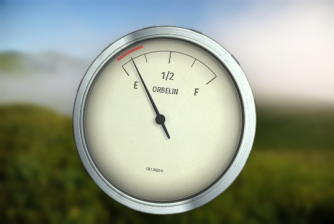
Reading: **0.125**
